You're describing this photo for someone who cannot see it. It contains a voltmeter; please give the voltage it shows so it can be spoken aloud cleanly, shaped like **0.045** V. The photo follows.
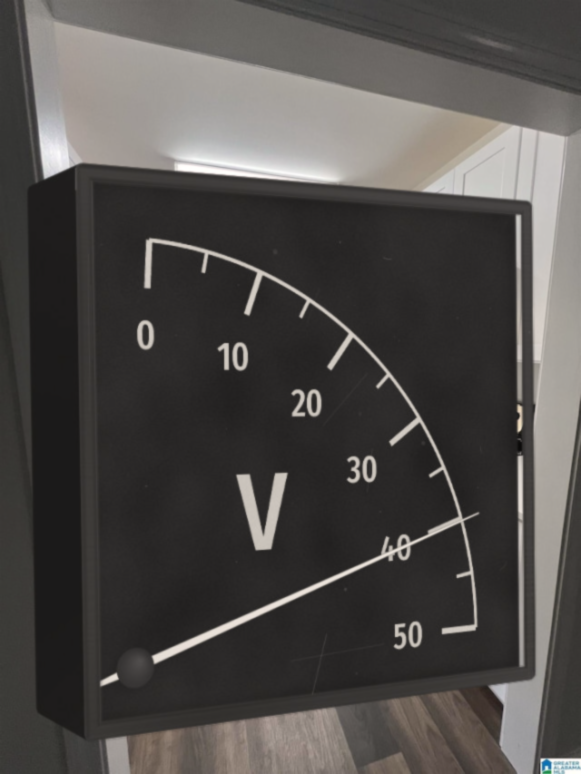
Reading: **40** V
